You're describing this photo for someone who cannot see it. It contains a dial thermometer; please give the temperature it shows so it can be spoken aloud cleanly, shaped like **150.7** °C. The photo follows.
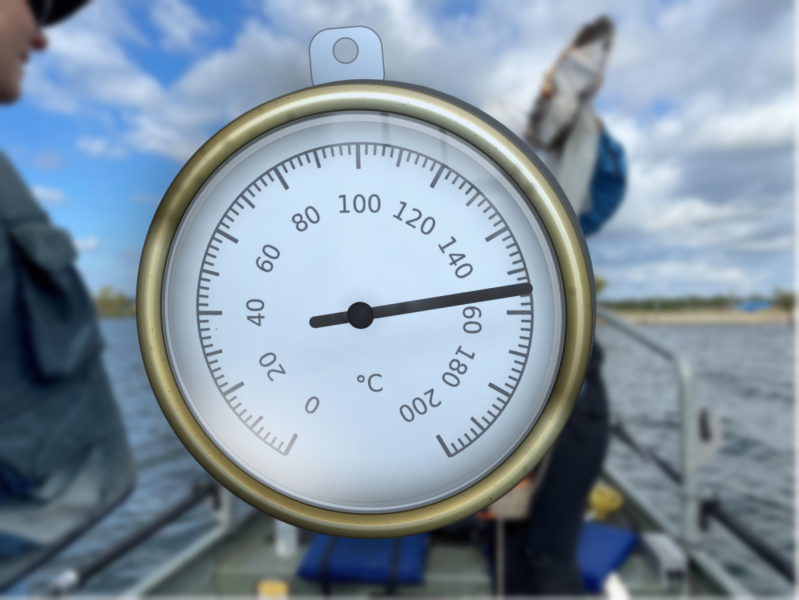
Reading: **154** °C
